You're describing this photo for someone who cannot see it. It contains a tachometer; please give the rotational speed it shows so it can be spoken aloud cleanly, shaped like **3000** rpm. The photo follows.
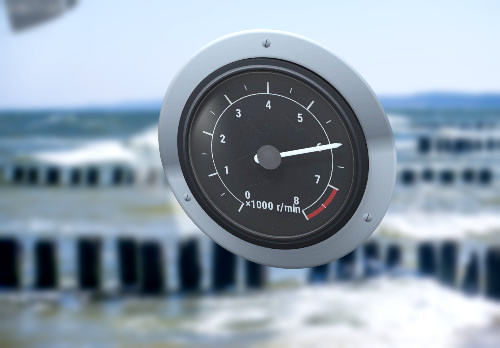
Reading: **6000** rpm
